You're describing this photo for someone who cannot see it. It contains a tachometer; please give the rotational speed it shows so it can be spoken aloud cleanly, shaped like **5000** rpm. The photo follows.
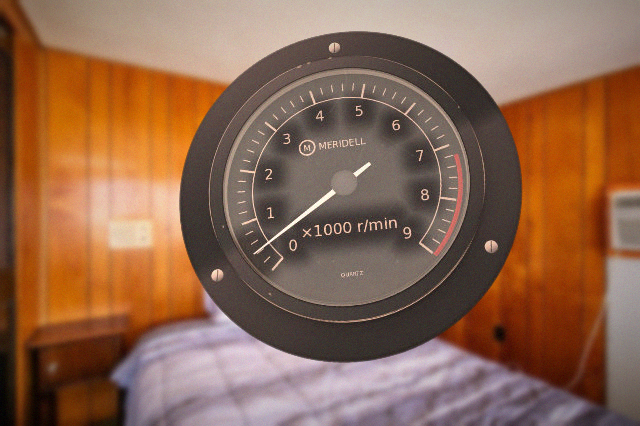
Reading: **400** rpm
